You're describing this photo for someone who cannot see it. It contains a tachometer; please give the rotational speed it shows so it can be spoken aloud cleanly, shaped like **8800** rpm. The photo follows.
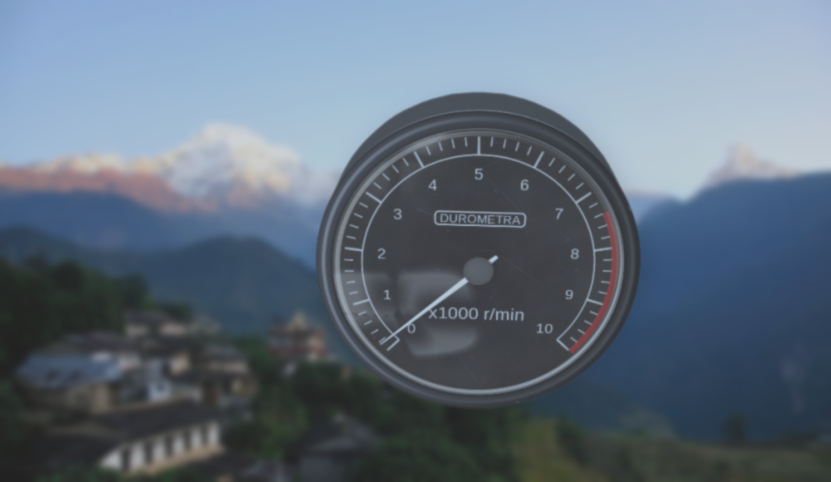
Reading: **200** rpm
